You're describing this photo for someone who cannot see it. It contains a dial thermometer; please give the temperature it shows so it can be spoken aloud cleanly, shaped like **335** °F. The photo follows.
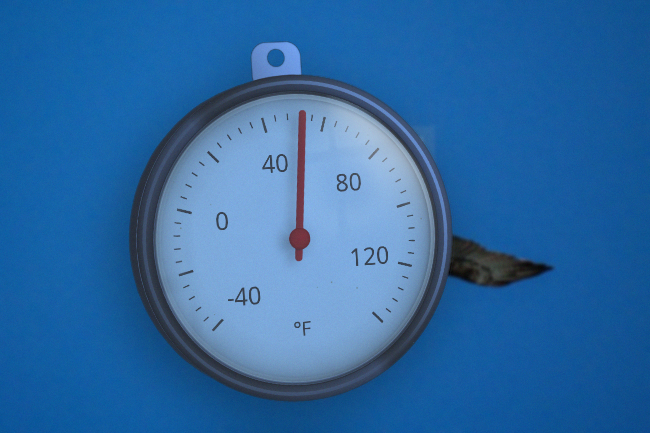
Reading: **52** °F
